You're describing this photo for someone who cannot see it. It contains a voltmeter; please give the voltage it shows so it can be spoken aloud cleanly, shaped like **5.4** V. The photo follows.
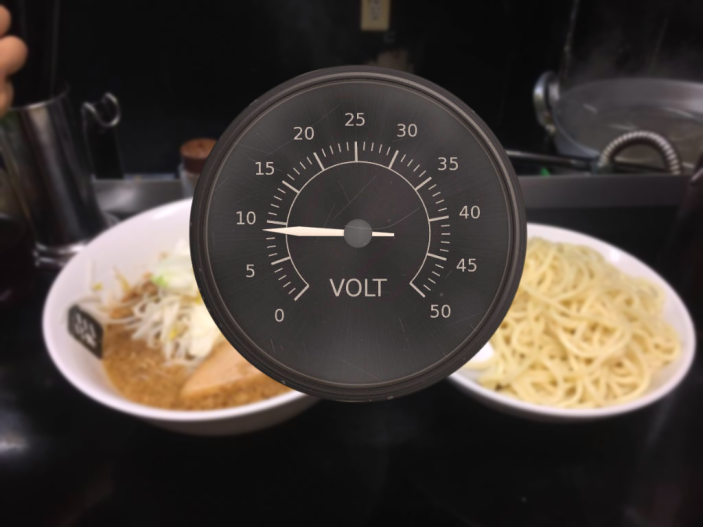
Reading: **9** V
